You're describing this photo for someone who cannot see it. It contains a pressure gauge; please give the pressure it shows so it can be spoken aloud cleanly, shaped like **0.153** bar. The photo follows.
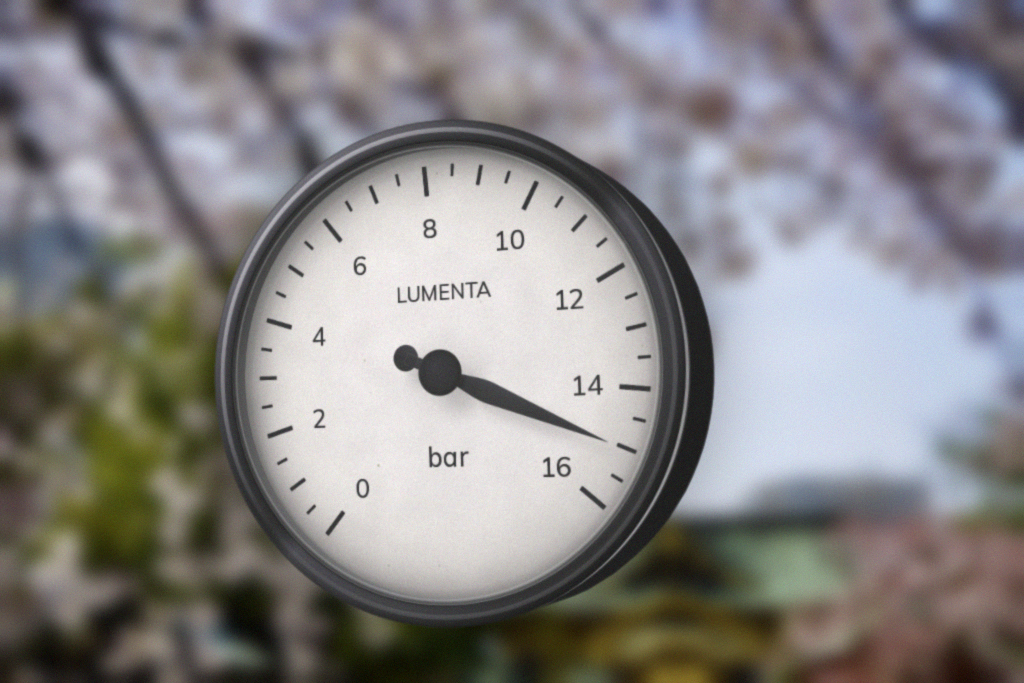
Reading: **15** bar
